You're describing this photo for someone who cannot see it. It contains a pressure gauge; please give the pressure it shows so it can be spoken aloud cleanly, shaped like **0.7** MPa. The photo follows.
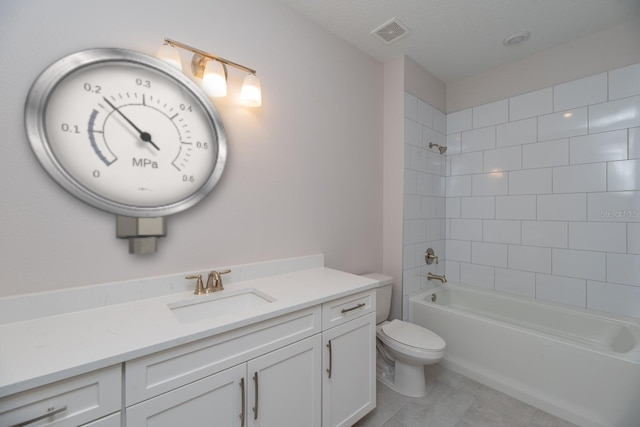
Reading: **0.2** MPa
